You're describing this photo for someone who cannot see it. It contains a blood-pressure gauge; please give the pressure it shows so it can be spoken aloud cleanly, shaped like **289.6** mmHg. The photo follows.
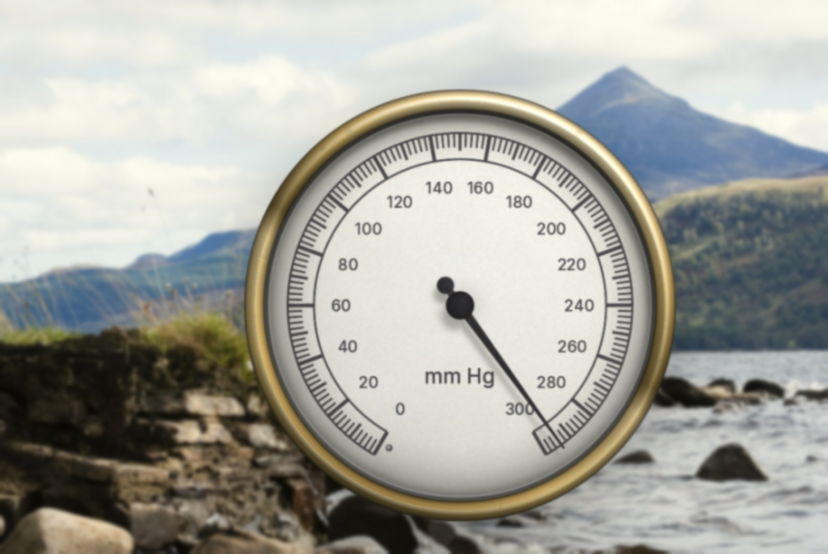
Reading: **294** mmHg
